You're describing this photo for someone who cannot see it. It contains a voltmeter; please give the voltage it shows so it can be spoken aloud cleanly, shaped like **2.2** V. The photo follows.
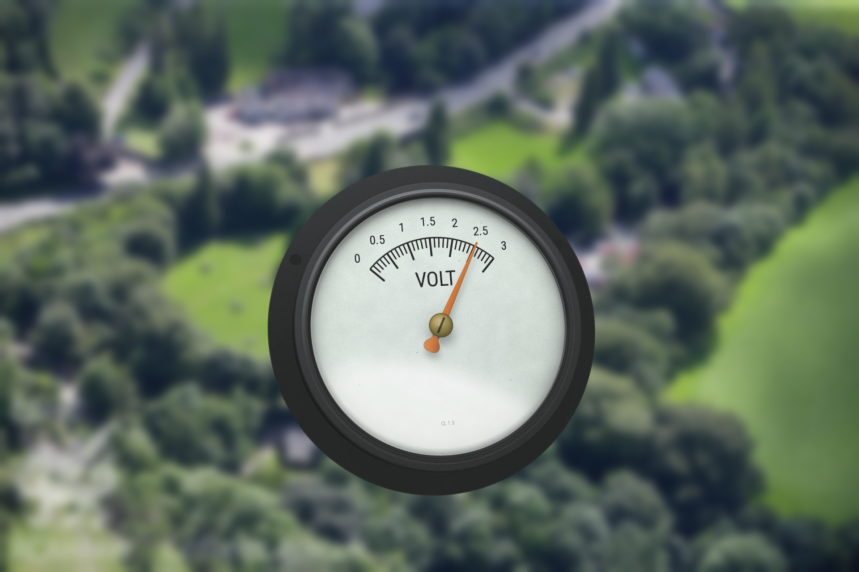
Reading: **2.5** V
